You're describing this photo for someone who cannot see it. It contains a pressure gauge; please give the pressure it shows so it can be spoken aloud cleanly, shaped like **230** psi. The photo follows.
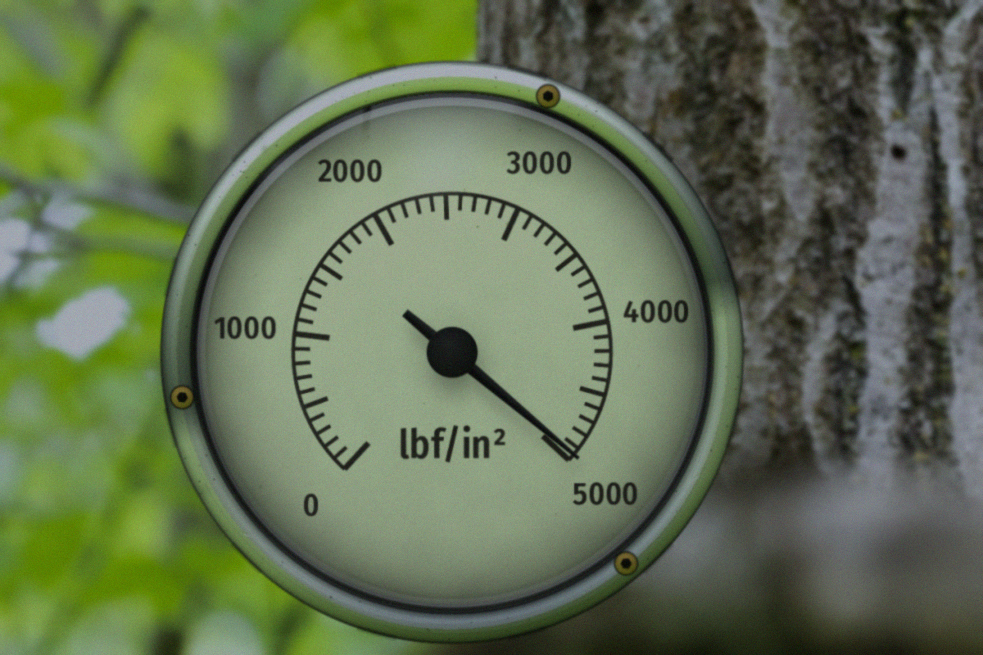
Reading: **4950** psi
